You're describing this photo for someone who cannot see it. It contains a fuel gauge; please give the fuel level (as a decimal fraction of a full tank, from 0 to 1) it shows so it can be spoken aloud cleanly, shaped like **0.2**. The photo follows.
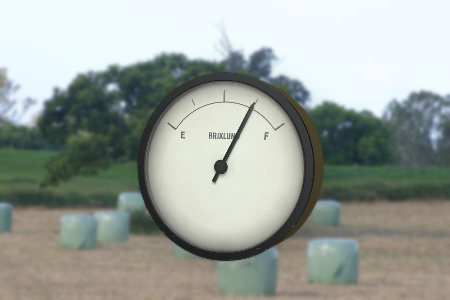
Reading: **0.75**
